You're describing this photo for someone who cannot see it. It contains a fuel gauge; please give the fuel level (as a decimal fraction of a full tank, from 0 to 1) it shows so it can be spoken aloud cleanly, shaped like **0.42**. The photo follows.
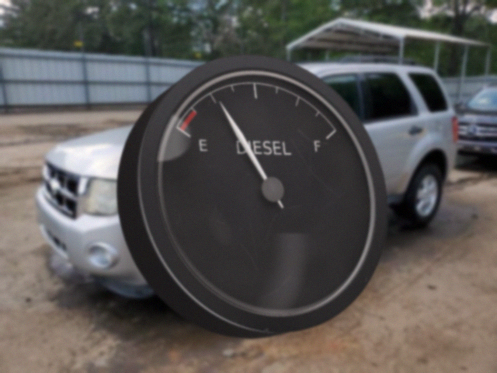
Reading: **0.25**
